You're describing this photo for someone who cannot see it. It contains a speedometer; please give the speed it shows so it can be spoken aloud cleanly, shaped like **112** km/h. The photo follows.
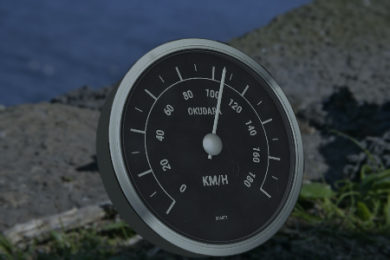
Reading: **105** km/h
